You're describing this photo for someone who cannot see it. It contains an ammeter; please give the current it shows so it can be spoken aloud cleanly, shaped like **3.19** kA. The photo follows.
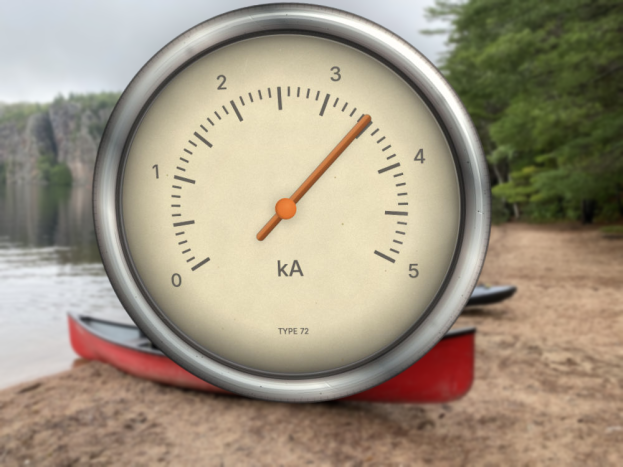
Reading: **3.45** kA
